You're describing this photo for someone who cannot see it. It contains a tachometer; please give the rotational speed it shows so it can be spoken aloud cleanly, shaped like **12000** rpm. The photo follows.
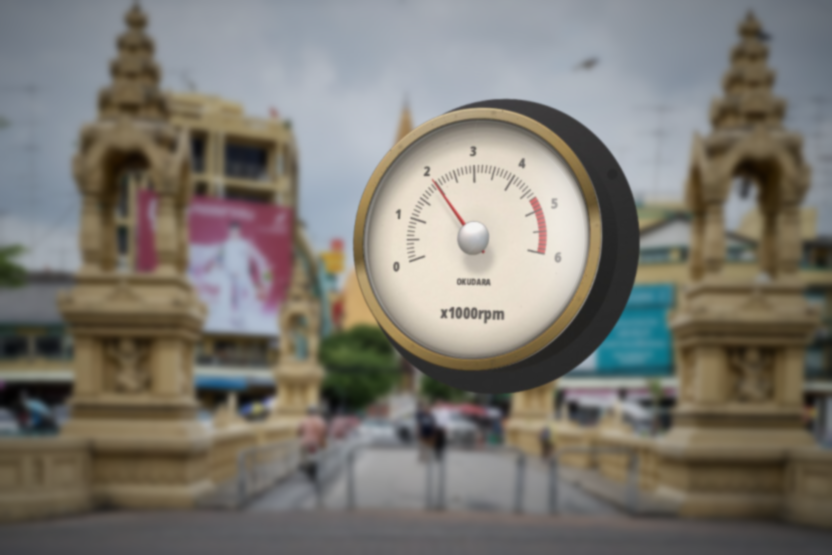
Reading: **2000** rpm
